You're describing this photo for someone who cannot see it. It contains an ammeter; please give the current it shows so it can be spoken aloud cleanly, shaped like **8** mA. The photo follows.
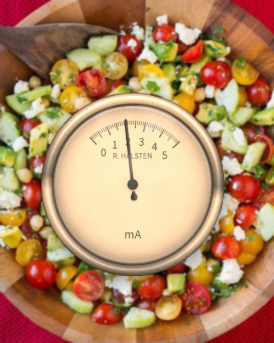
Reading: **2** mA
